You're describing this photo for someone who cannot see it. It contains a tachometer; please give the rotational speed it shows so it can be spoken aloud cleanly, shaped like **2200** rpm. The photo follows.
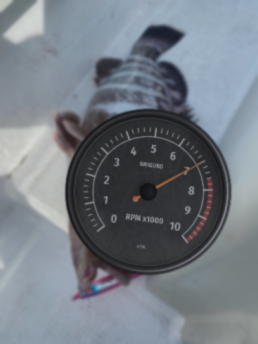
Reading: **7000** rpm
